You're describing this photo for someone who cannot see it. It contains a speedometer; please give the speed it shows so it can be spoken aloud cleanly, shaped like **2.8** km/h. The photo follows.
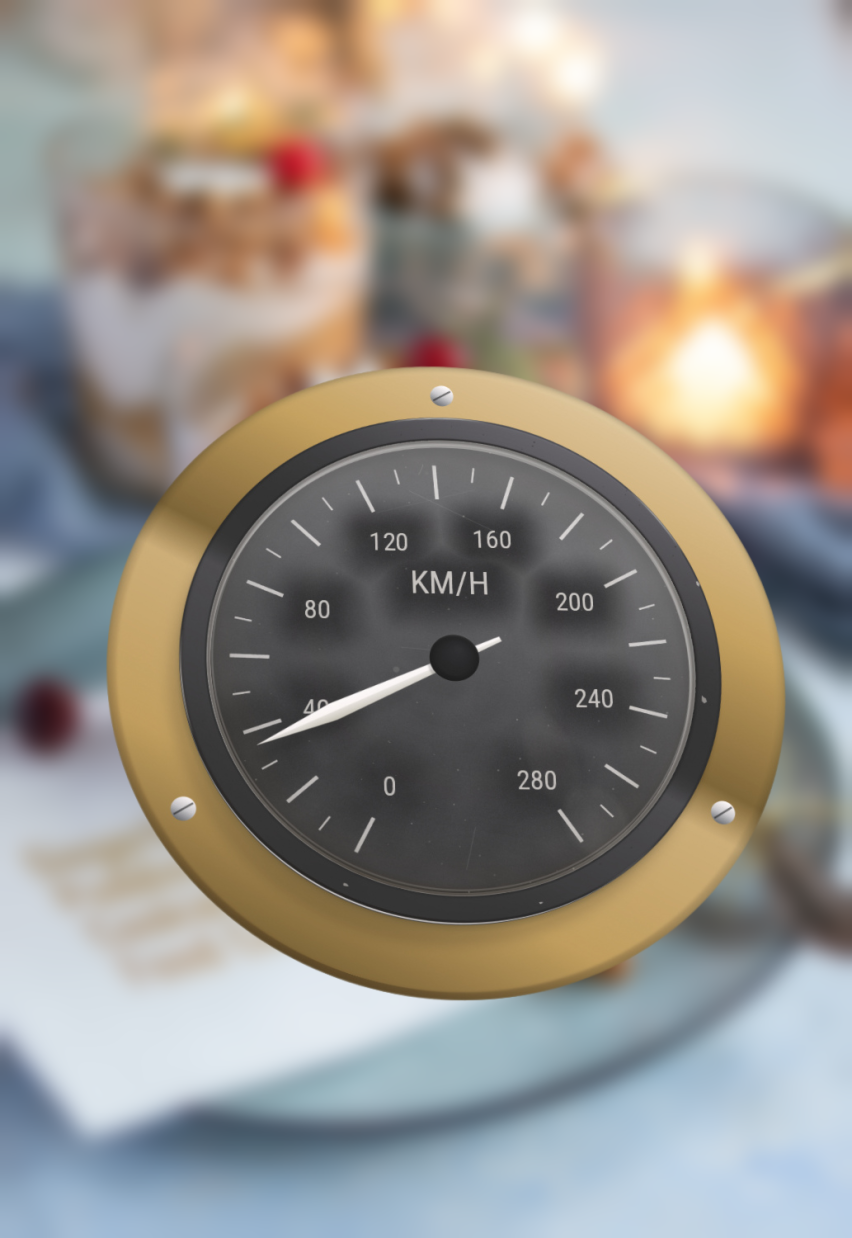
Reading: **35** km/h
